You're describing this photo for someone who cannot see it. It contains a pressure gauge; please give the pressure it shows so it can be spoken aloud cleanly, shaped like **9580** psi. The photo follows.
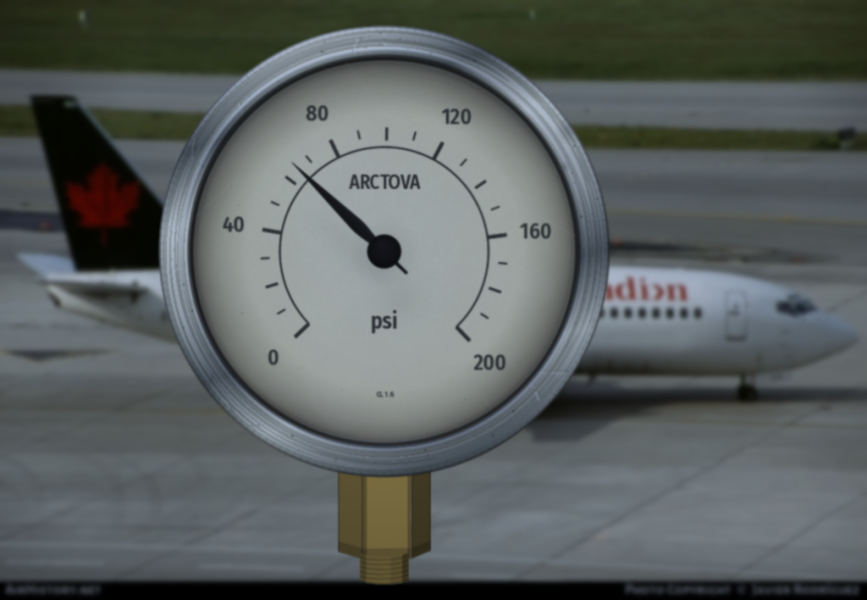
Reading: **65** psi
